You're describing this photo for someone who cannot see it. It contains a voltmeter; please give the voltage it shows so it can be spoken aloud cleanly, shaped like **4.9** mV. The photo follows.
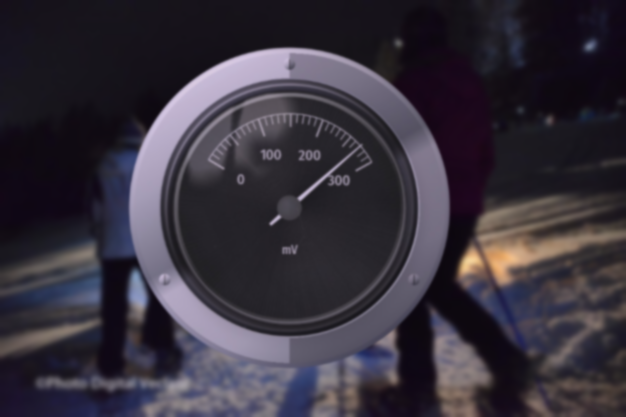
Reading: **270** mV
